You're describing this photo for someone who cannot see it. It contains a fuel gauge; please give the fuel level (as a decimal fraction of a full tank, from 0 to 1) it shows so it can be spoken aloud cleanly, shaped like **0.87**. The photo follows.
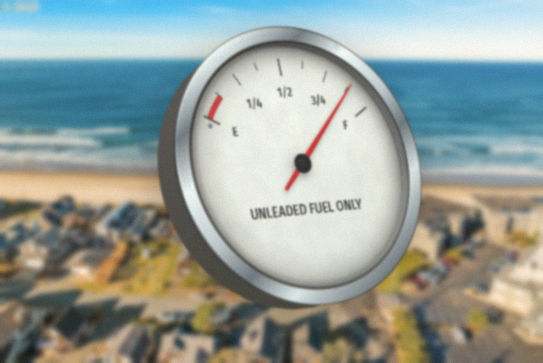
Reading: **0.875**
